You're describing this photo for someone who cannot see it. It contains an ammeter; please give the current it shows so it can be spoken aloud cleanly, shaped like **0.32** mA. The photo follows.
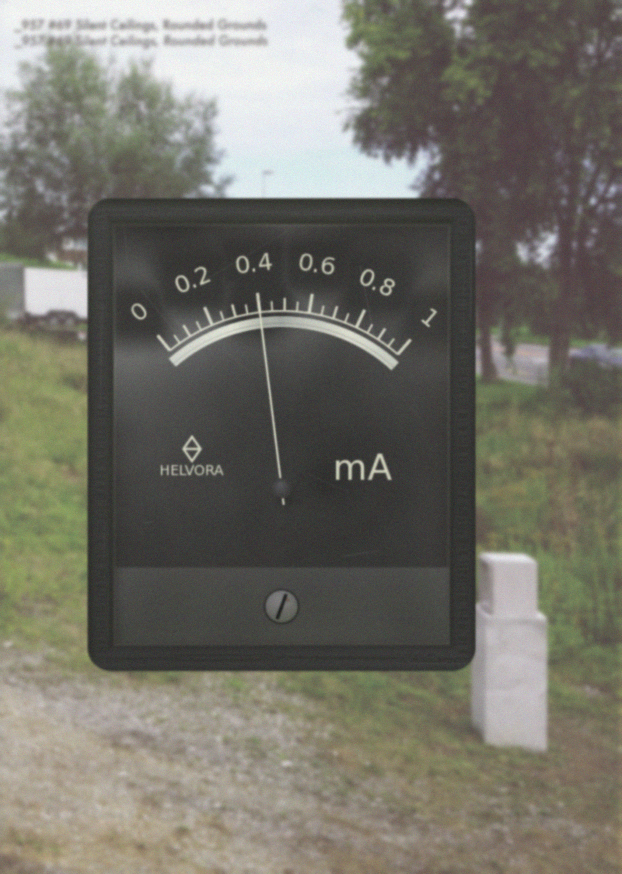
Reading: **0.4** mA
